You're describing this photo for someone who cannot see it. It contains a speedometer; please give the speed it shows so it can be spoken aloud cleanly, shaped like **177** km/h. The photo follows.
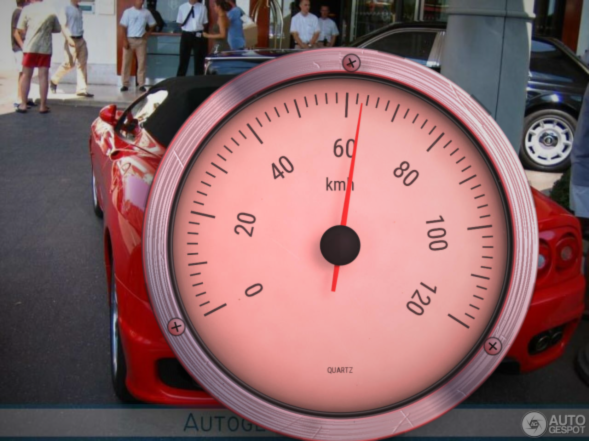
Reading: **63** km/h
